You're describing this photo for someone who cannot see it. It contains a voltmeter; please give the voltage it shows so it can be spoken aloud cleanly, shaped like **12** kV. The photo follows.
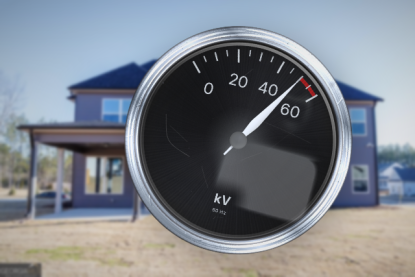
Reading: **50** kV
